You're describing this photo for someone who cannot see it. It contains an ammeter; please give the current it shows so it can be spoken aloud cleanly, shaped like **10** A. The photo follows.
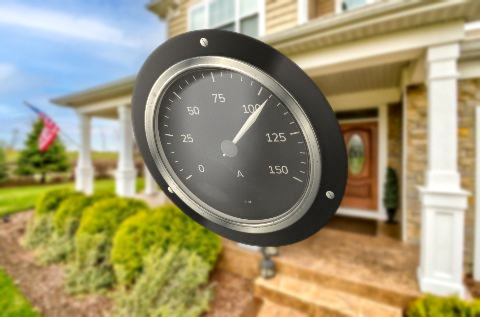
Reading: **105** A
